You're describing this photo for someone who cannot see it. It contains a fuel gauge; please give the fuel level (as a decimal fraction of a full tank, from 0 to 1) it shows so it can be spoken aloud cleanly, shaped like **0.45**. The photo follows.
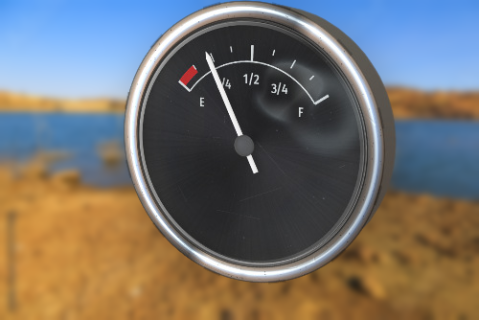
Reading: **0.25**
